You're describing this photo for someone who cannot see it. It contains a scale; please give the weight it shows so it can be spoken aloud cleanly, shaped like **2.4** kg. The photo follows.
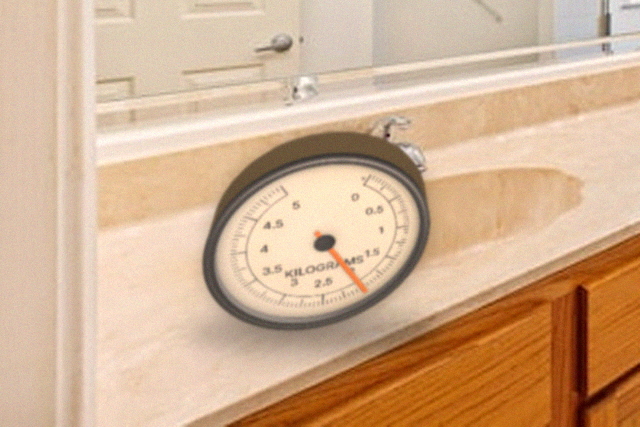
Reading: **2** kg
